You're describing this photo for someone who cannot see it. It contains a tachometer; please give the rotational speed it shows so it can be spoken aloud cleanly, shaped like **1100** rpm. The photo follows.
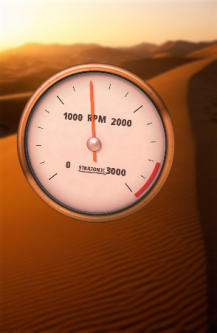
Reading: **1400** rpm
